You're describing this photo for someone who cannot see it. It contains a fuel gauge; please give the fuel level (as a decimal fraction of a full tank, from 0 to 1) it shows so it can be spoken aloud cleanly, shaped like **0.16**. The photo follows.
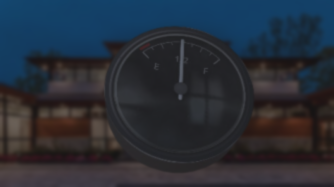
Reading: **0.5**
